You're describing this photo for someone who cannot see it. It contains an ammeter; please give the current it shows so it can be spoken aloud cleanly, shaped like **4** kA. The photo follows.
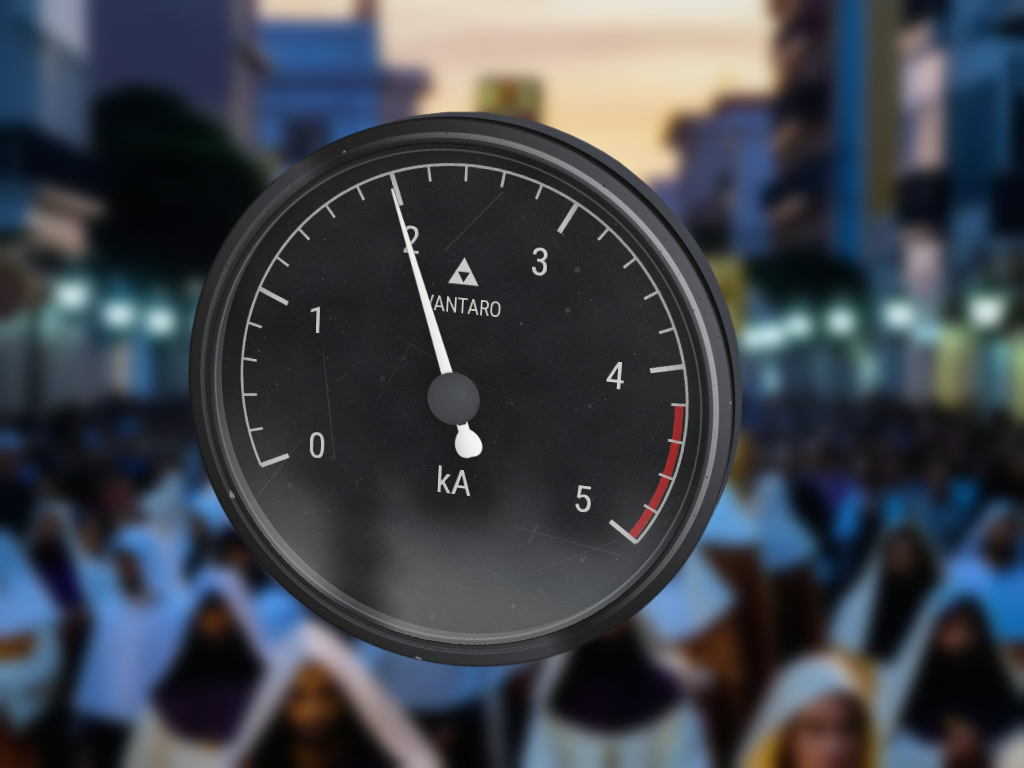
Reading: **2** kA
